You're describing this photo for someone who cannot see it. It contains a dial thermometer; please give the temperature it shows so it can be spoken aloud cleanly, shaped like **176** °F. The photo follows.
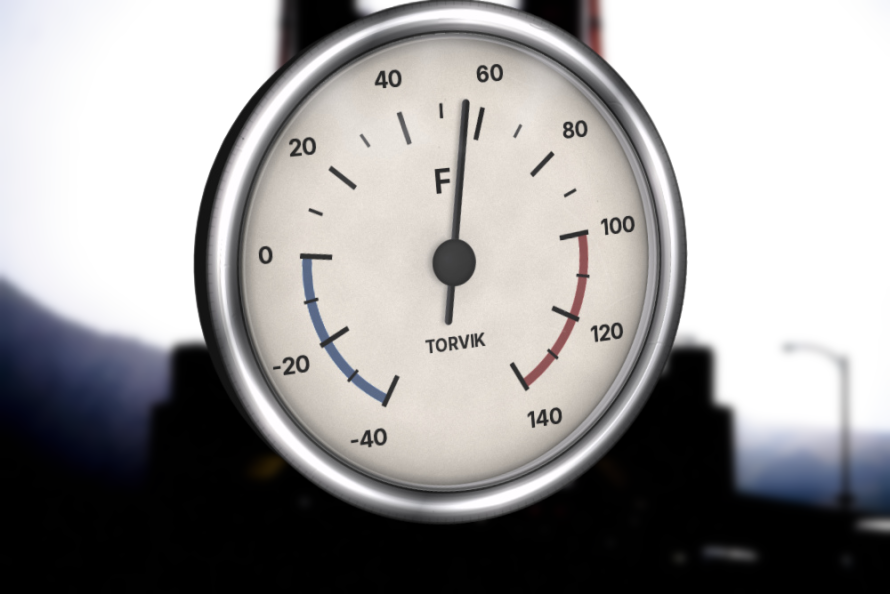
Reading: **55** °F
